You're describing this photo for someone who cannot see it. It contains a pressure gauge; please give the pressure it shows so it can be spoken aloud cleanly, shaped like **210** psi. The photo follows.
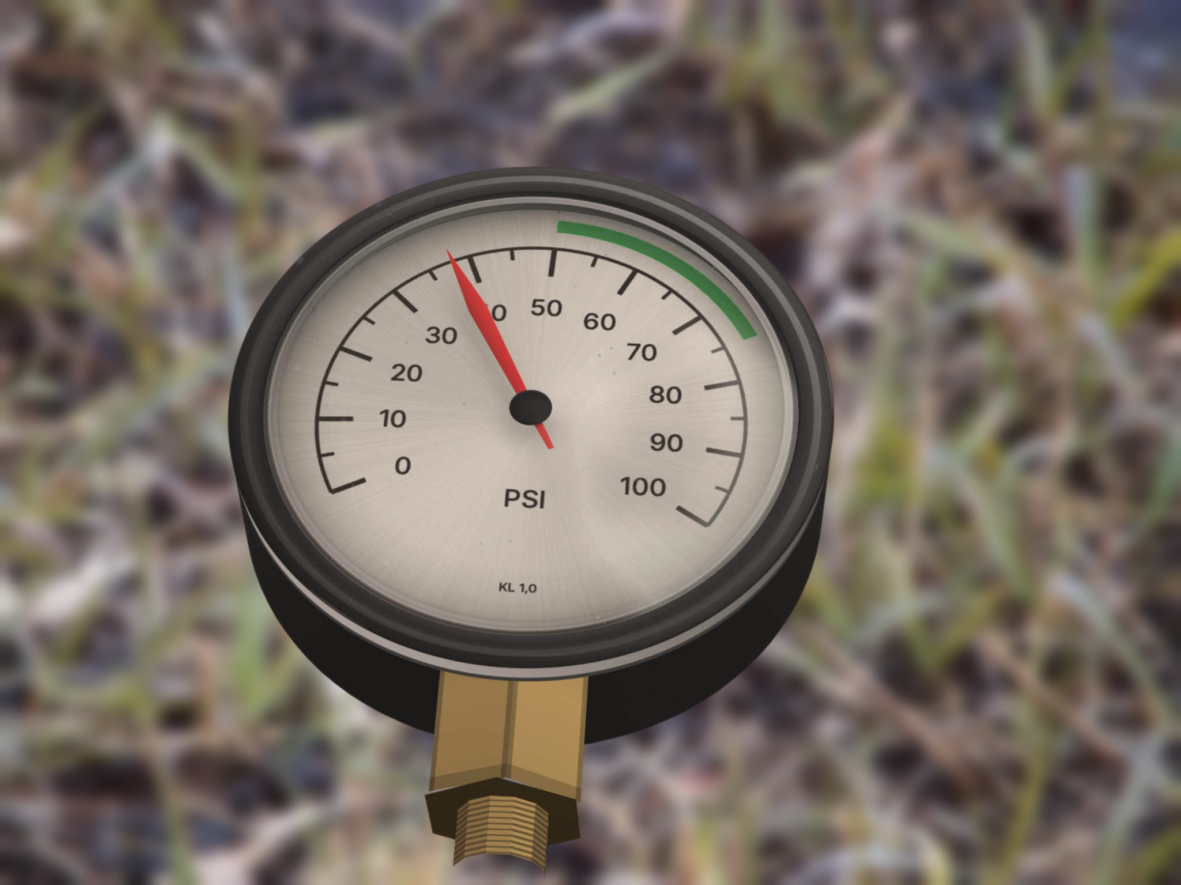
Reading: **37.5** psi
